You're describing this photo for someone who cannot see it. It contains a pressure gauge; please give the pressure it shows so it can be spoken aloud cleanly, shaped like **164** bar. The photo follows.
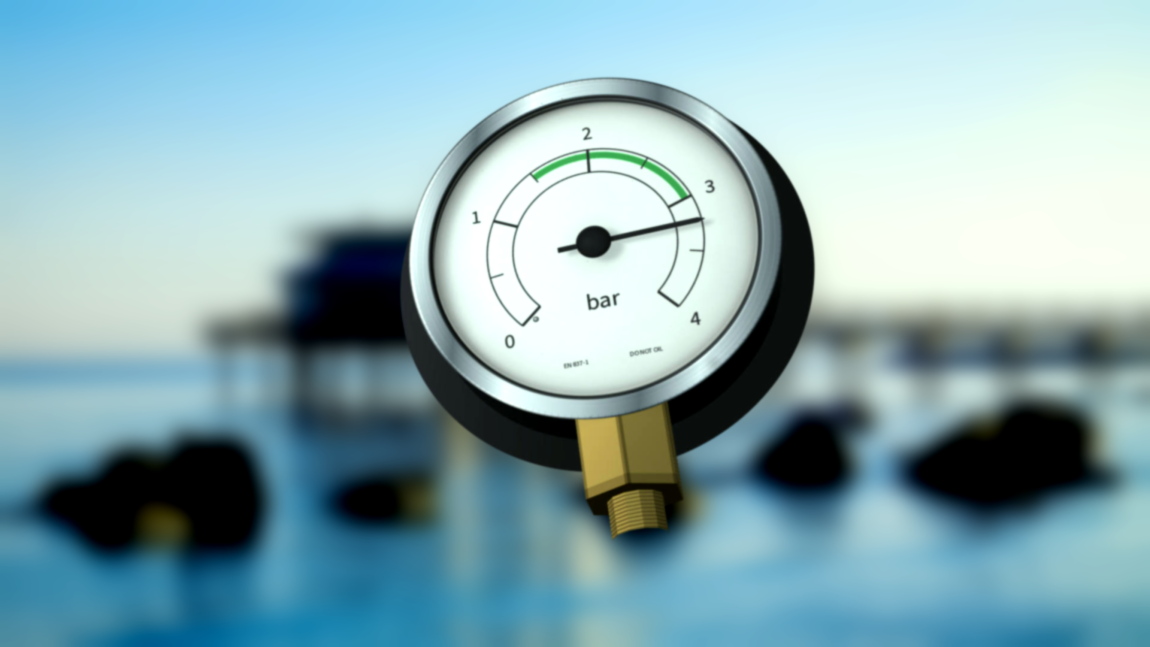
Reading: **3.25** bar
